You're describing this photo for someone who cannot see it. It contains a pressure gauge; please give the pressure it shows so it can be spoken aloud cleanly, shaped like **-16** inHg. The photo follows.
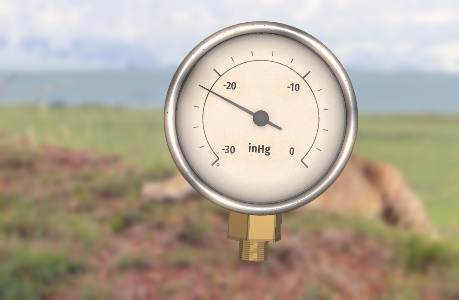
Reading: **-22** inHg
